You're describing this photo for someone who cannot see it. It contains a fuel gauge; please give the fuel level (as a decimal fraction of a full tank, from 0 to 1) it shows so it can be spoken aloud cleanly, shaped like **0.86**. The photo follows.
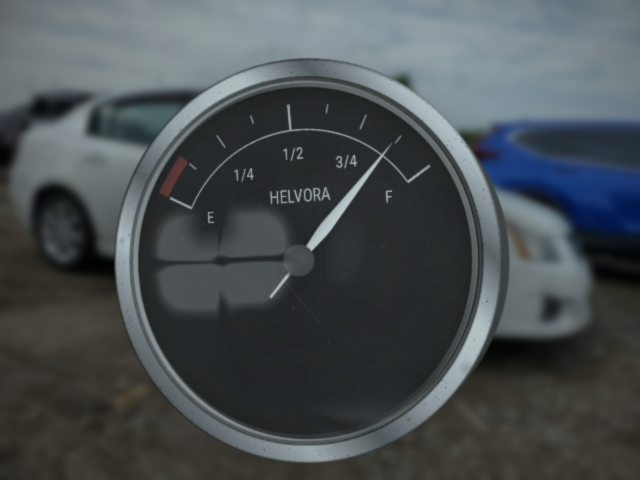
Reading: **0.875**
